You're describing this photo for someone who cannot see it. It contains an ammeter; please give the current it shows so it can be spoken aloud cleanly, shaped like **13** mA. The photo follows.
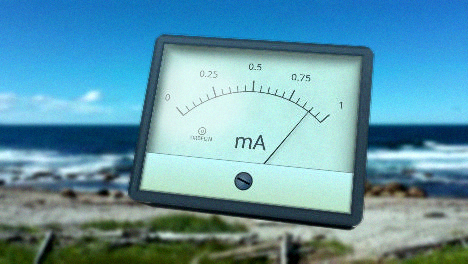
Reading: **0.9** mA
